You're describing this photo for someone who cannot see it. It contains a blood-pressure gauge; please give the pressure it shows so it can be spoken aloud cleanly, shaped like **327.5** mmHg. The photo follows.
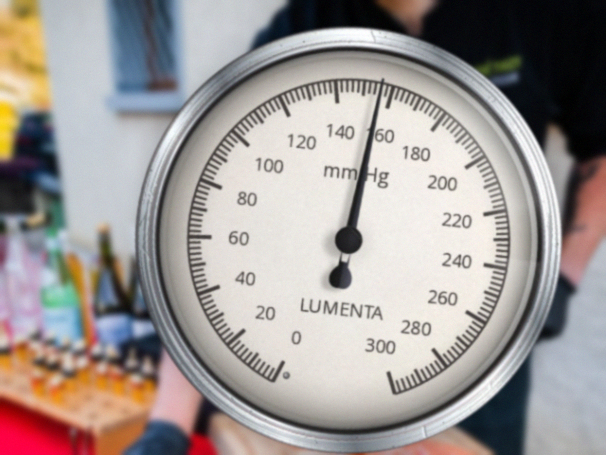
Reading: **156** mmHg
